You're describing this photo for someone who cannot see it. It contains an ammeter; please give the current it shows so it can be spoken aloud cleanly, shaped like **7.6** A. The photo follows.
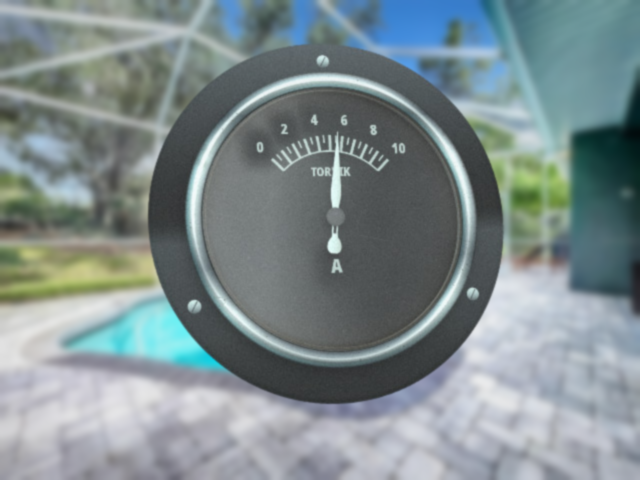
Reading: **5.5** A
